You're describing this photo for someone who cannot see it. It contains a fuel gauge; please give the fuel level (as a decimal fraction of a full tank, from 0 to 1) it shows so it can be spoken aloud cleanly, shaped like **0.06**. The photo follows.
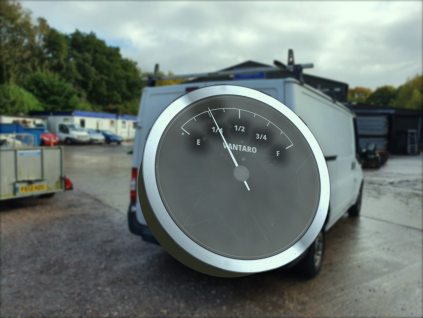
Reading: **0.25**
